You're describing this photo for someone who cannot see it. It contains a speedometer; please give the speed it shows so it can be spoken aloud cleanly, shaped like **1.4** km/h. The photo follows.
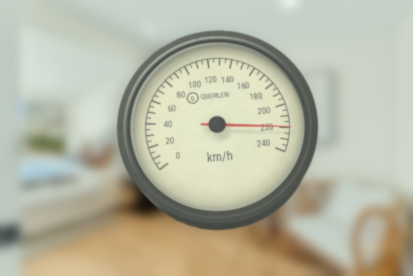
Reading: **220** km/h
